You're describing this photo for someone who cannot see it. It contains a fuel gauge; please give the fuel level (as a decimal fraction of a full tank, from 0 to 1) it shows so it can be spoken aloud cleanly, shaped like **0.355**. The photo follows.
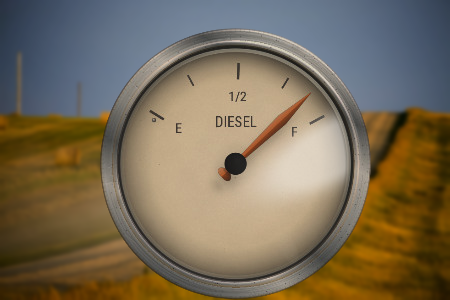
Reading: **0.875**
